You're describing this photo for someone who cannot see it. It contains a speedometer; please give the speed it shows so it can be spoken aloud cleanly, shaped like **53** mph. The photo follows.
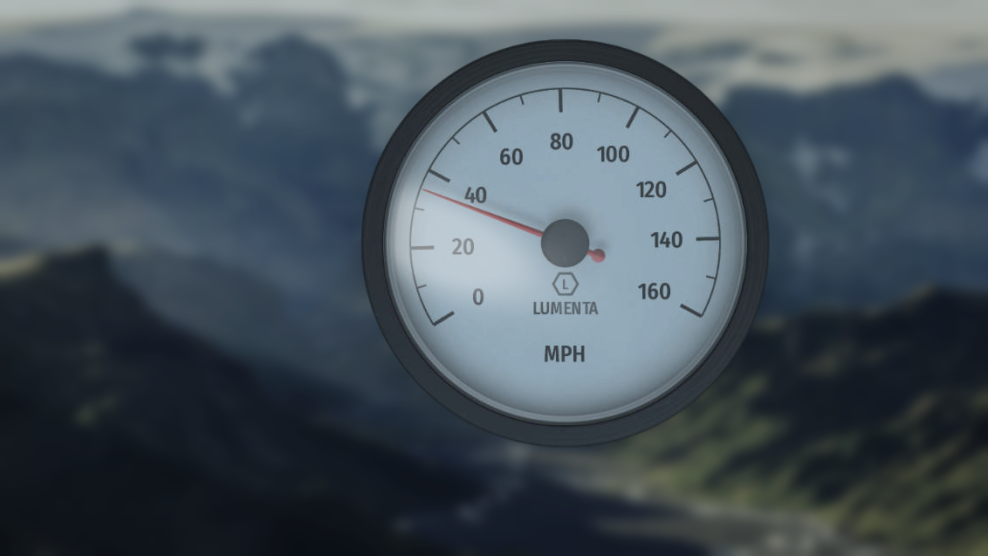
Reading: **35** mph
